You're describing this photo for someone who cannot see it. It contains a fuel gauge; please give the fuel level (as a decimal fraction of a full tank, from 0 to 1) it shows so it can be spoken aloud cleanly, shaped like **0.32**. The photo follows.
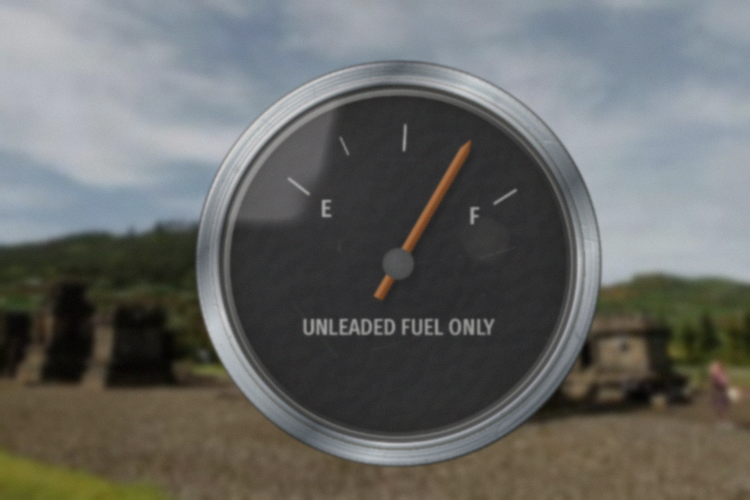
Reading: **0.75**
